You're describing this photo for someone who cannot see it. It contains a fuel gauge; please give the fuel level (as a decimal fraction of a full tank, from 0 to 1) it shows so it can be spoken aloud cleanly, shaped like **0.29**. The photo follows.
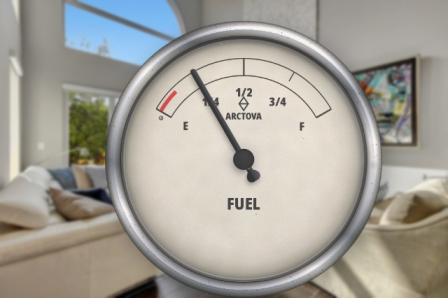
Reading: **0.25**
